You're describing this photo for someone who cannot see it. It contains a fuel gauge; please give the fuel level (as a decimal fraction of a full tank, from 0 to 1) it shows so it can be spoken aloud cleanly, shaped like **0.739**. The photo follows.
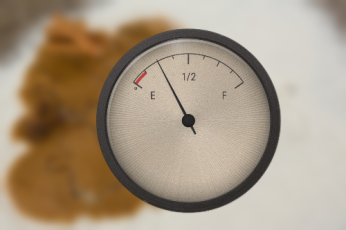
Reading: **0.25**
